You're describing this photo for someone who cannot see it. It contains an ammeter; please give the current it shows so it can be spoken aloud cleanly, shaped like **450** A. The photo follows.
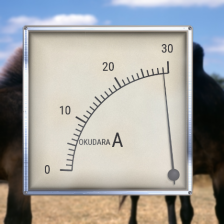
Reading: **29** A
